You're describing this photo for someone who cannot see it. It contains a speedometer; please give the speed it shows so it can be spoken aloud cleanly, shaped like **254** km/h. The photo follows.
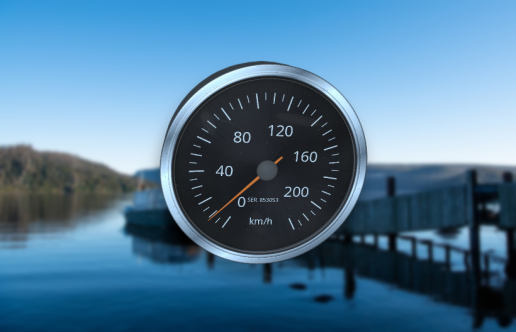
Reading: **10** km/h
